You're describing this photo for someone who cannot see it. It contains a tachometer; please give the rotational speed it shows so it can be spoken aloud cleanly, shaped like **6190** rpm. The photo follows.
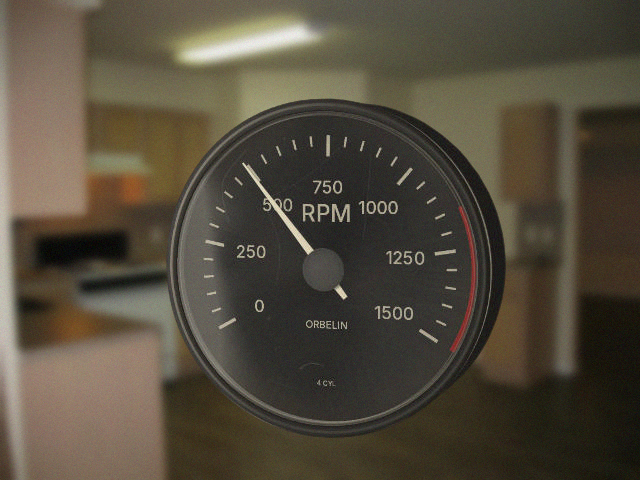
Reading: **500** rpm
